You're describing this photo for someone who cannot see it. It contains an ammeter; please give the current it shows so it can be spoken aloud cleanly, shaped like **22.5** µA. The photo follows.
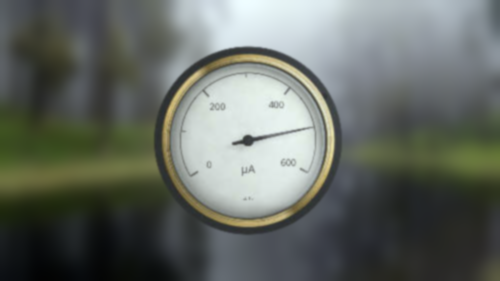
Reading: **500** µA
